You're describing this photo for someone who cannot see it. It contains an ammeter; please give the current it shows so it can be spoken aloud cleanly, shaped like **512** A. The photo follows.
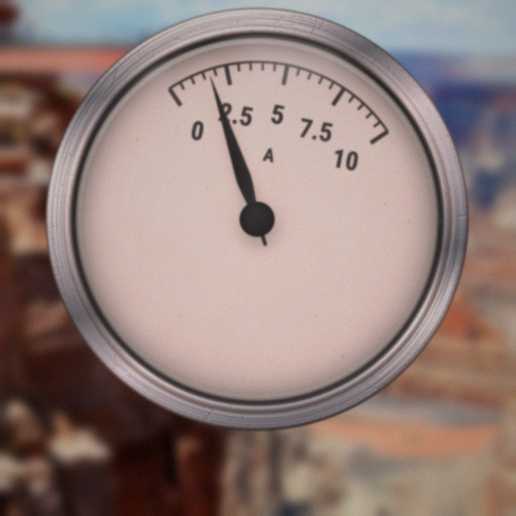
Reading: **1.75** A
